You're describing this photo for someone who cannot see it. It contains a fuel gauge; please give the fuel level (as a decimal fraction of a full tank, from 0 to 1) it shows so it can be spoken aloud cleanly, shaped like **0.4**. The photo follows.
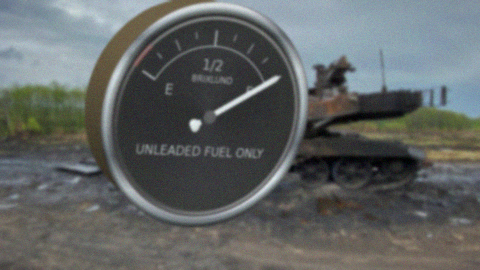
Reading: **1**
